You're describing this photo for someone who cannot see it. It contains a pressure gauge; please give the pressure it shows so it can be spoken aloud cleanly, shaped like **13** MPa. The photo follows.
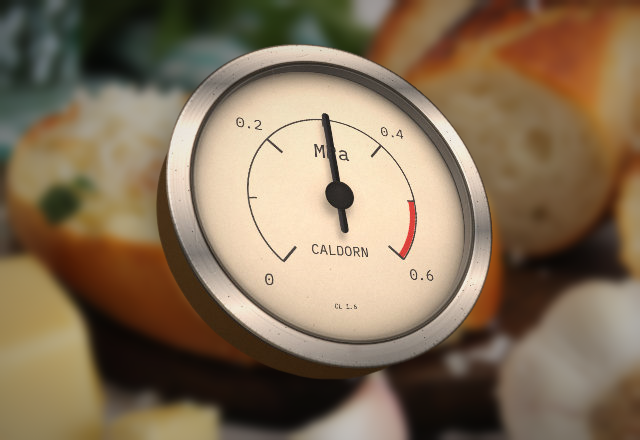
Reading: **0.3** MPa
